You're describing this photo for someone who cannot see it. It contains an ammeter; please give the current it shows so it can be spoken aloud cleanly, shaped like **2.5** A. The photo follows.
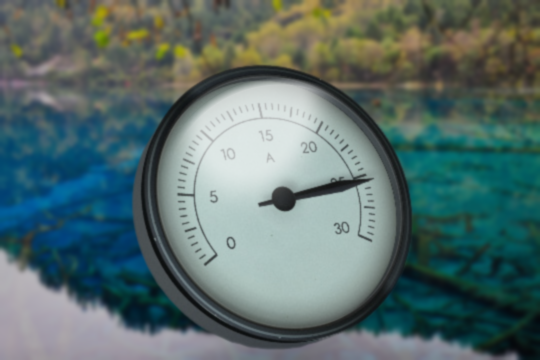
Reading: **25.5** A
